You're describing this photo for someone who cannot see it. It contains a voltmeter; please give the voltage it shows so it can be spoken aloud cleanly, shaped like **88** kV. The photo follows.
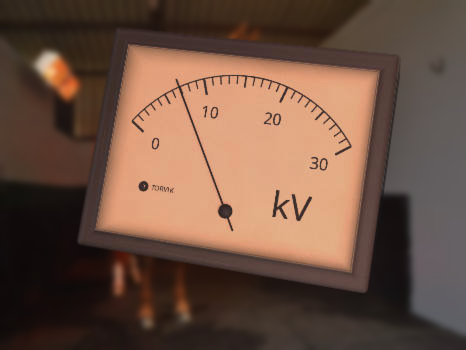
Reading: **7** kV
